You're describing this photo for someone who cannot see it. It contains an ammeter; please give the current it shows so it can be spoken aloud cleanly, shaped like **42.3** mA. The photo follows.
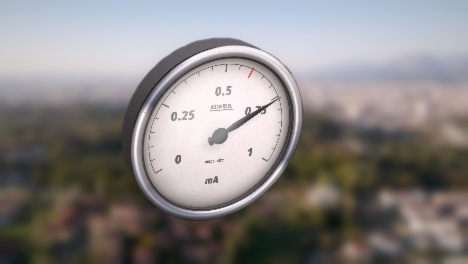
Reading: **0.75** mA
